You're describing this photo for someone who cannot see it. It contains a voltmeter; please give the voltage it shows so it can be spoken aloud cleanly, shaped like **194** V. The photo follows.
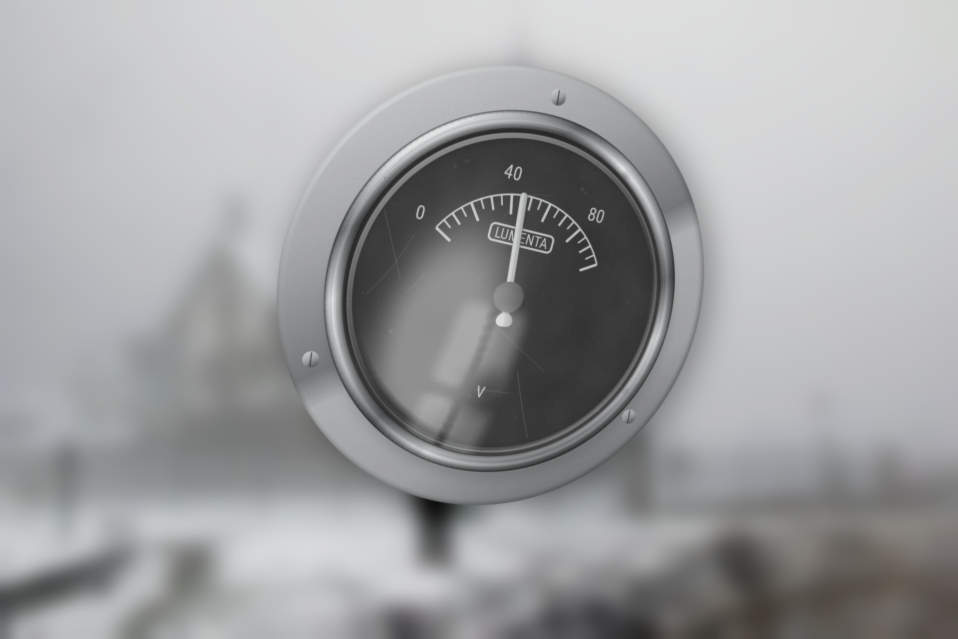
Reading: **45** V
